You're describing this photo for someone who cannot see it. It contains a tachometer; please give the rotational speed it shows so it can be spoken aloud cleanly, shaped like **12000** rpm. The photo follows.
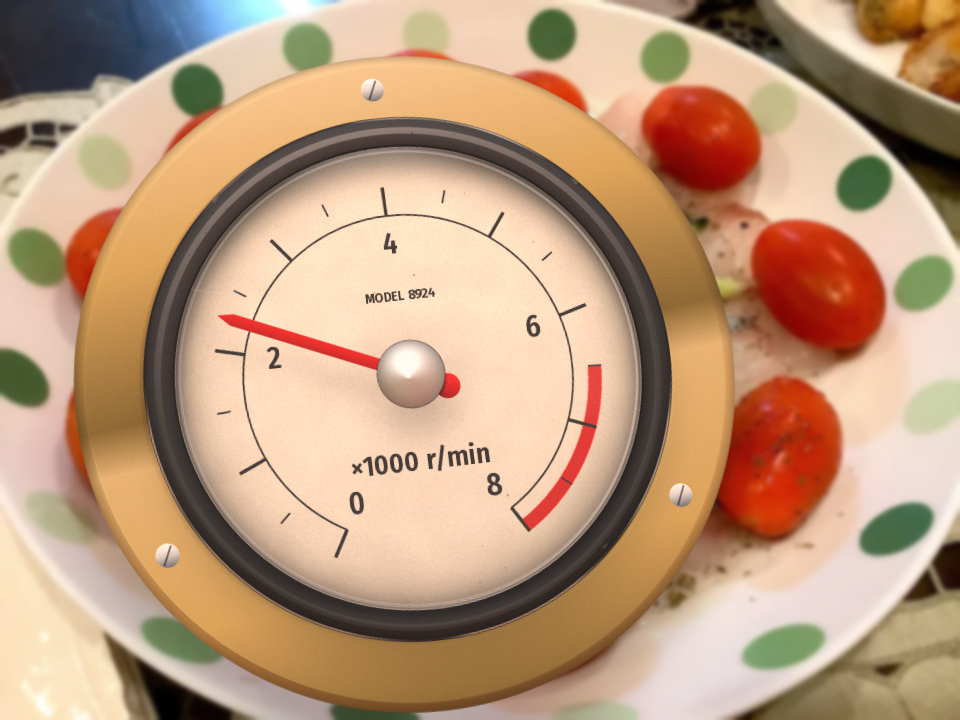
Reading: **2250** rpm
